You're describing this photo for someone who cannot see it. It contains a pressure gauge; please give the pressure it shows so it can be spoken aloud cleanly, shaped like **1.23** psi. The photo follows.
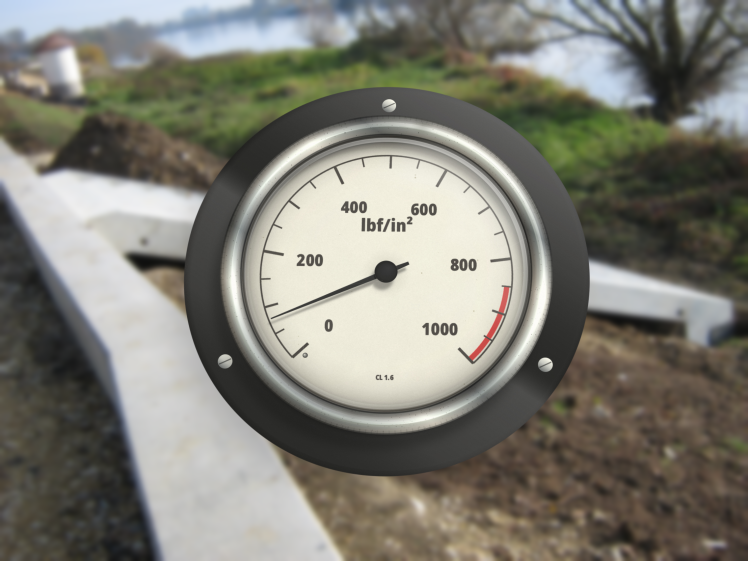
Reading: **75** psi
